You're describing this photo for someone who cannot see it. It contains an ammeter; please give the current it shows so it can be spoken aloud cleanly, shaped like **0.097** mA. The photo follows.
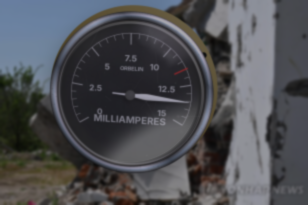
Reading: **13.5** mA
